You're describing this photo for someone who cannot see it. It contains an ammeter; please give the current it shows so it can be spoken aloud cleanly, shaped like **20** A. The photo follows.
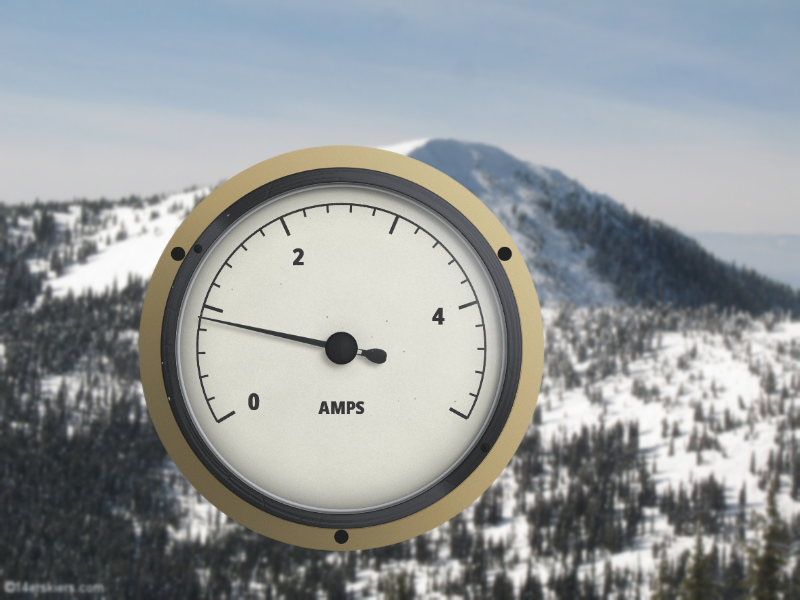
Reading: **0.9** A
